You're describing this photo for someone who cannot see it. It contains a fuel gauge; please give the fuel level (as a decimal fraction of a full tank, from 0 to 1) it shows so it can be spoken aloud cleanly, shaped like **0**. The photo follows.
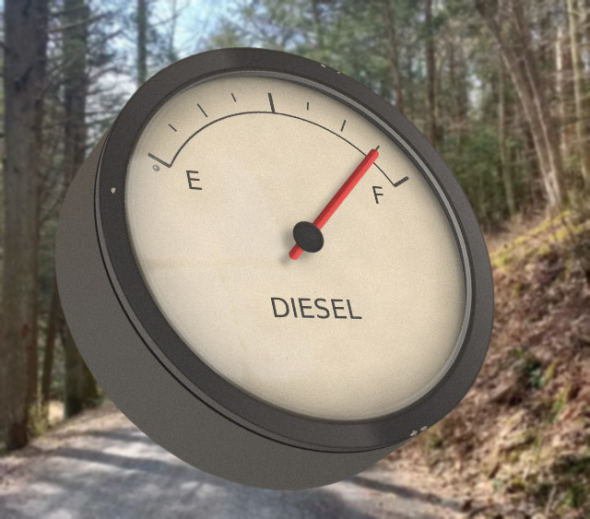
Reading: **0.875**
